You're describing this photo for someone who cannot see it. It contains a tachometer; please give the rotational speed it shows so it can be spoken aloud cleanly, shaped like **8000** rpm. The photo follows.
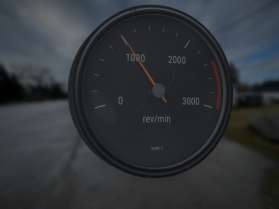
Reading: **1000** rpm
